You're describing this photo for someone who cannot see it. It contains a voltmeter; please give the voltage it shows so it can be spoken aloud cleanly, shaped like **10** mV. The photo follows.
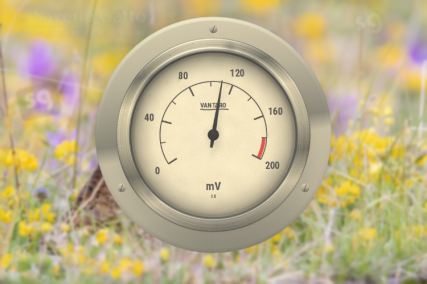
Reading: **110** mV
